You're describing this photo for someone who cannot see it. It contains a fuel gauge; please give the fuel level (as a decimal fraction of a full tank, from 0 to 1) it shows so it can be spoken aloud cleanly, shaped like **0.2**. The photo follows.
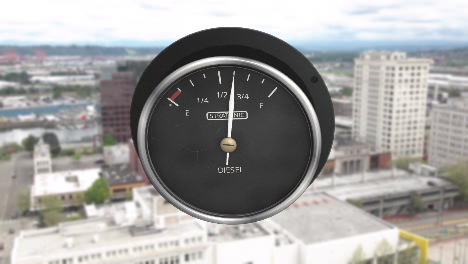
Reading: **0.625**
